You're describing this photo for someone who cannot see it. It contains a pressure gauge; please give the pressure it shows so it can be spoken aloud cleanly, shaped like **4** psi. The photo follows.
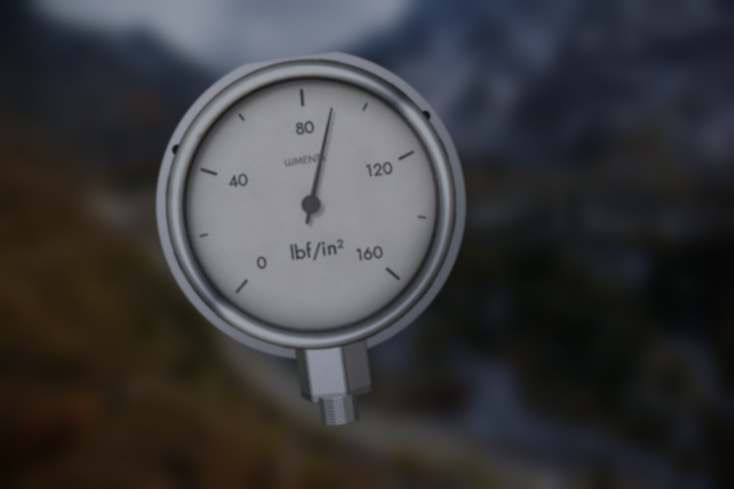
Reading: **90** psi
